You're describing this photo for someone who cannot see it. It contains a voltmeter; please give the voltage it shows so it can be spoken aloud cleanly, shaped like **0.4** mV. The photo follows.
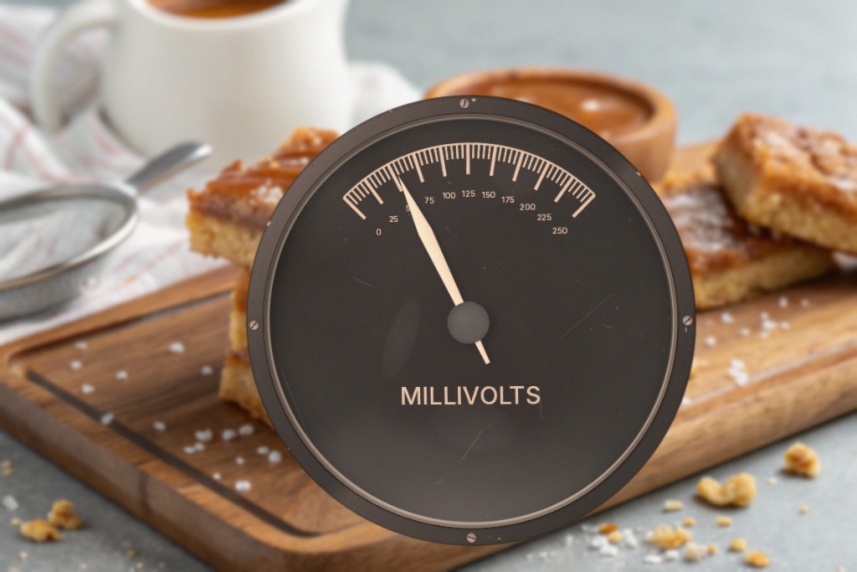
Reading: **55** mV
